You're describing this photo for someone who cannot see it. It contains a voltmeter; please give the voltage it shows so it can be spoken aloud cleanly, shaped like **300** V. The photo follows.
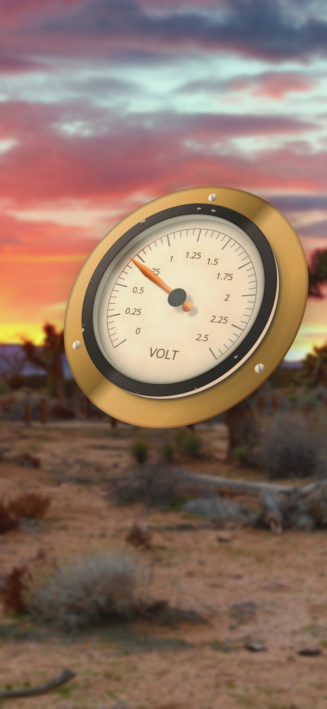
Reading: **0.7** V
